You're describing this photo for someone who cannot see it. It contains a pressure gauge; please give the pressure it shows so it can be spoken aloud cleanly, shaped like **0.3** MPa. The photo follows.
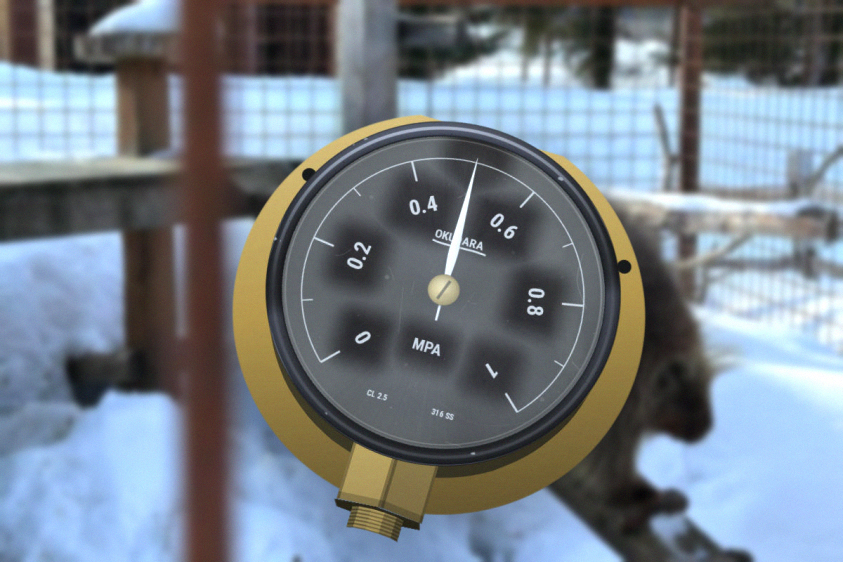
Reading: **0.5** MPa
